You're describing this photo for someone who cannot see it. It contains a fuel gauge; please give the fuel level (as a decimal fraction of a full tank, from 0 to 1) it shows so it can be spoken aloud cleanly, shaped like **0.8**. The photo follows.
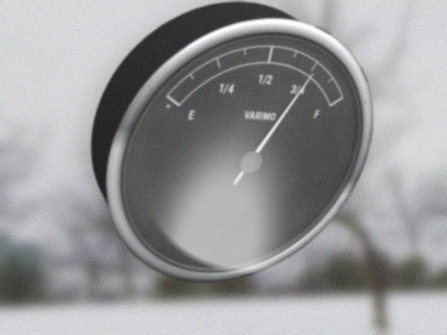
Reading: **0.75**
